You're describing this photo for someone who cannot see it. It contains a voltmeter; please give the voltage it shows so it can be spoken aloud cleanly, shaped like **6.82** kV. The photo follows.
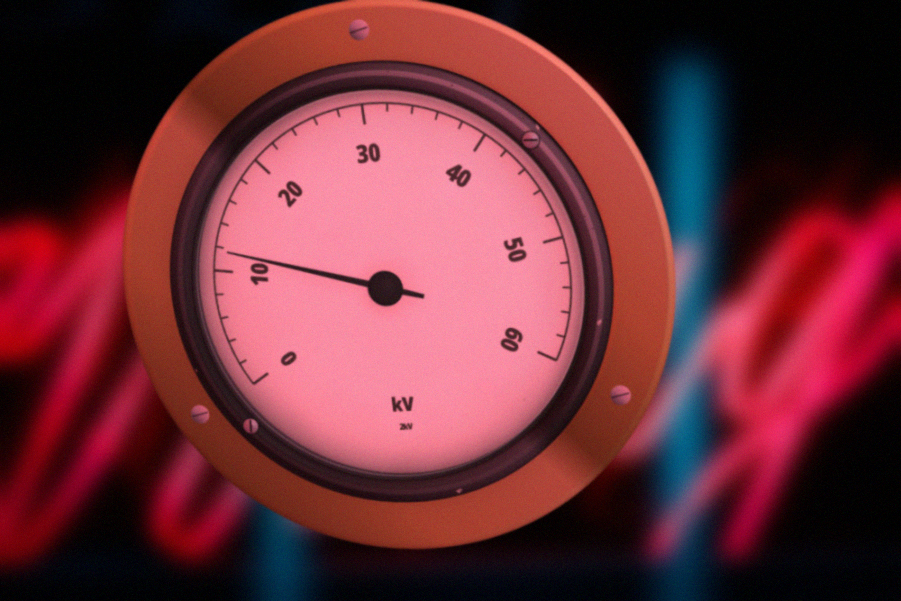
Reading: **12** kV
